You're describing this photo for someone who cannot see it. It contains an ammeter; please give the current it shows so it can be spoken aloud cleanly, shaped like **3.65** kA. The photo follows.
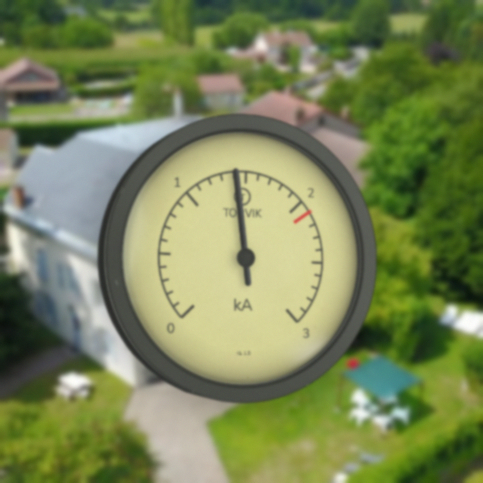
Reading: **1.4** kA
